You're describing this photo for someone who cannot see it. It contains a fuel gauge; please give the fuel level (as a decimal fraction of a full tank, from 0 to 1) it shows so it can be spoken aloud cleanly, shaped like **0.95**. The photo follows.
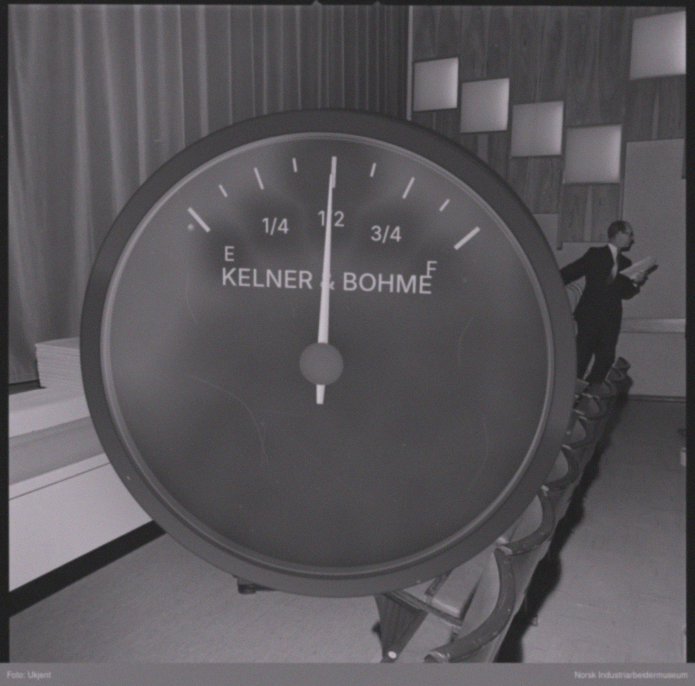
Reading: **0.5**
